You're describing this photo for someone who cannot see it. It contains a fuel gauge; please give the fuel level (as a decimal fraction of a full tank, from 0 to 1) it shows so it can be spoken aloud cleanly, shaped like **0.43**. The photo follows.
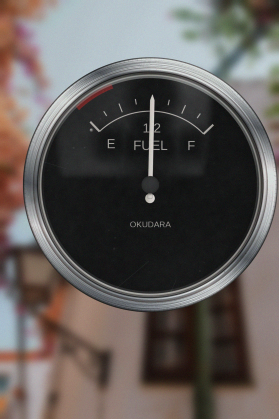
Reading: **0.5**
